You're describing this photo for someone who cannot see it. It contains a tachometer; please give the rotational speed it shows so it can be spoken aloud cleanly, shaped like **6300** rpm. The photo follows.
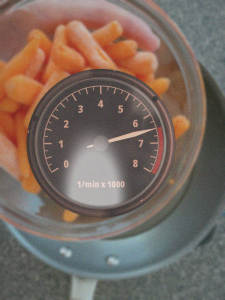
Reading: **6500** rpm
